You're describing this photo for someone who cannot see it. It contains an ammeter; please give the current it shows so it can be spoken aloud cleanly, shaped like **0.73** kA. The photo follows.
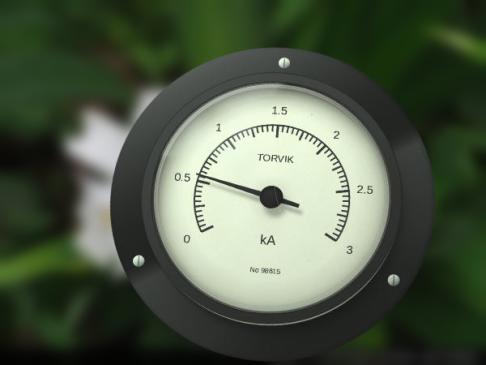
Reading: **0.55** kA
